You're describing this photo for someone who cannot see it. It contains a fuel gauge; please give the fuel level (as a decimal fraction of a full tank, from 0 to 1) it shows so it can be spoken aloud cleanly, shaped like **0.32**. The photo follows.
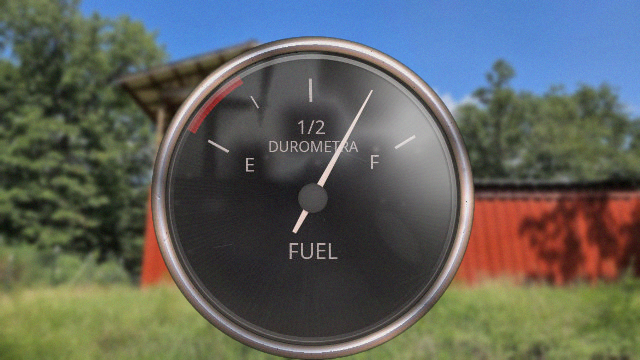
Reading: **0.75**
